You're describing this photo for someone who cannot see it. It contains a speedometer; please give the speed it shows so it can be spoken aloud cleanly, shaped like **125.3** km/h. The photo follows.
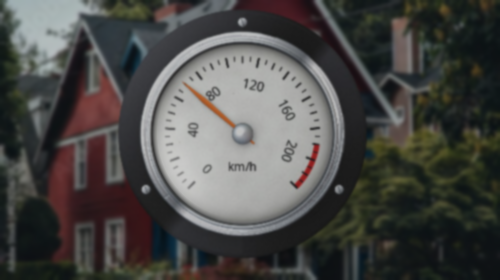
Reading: **70** km/h
